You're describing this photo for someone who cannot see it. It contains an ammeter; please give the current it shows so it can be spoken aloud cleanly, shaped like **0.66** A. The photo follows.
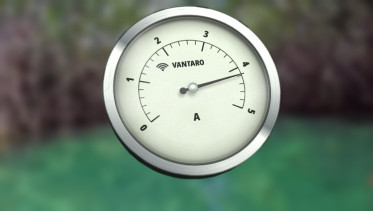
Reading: **4.2** A
